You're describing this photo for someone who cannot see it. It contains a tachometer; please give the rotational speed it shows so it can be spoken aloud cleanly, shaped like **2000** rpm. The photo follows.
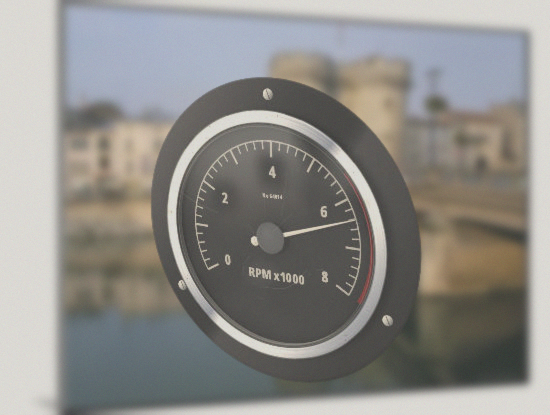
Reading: **6400** rpm
